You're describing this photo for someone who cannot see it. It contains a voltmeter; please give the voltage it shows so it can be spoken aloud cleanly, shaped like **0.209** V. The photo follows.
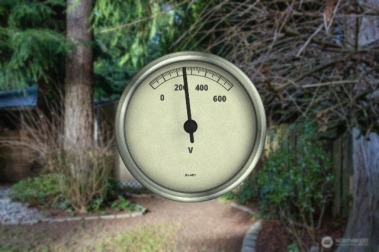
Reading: **250** V
